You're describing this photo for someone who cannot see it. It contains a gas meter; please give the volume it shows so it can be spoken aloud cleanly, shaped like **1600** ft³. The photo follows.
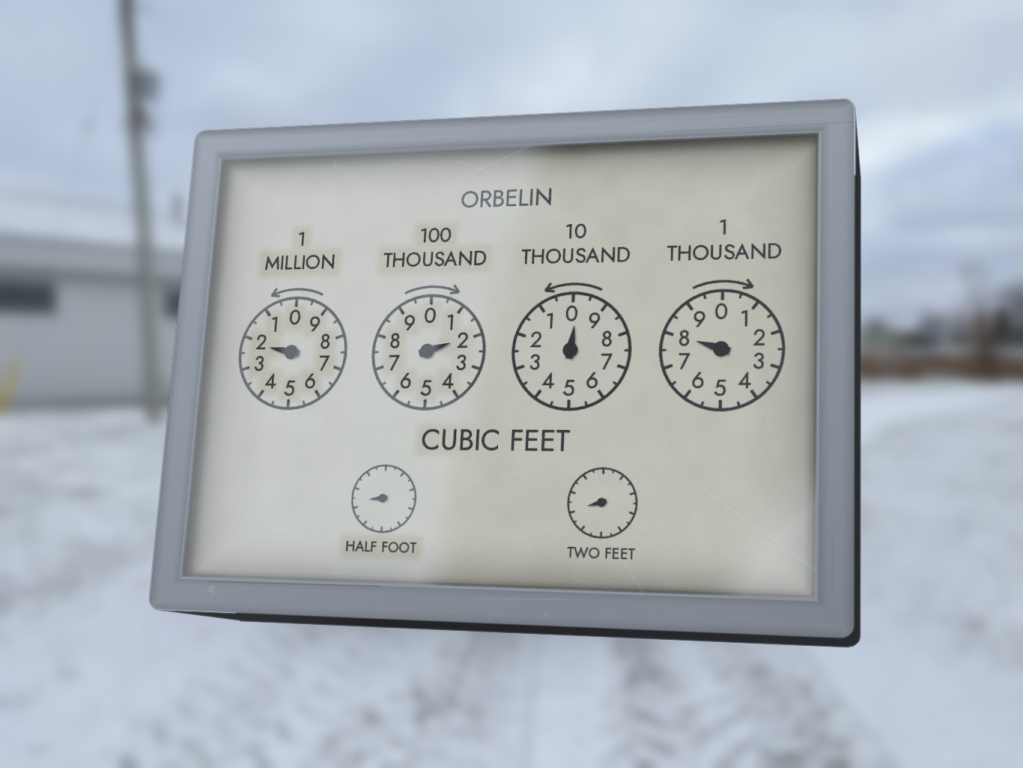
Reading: **219800** ft³
